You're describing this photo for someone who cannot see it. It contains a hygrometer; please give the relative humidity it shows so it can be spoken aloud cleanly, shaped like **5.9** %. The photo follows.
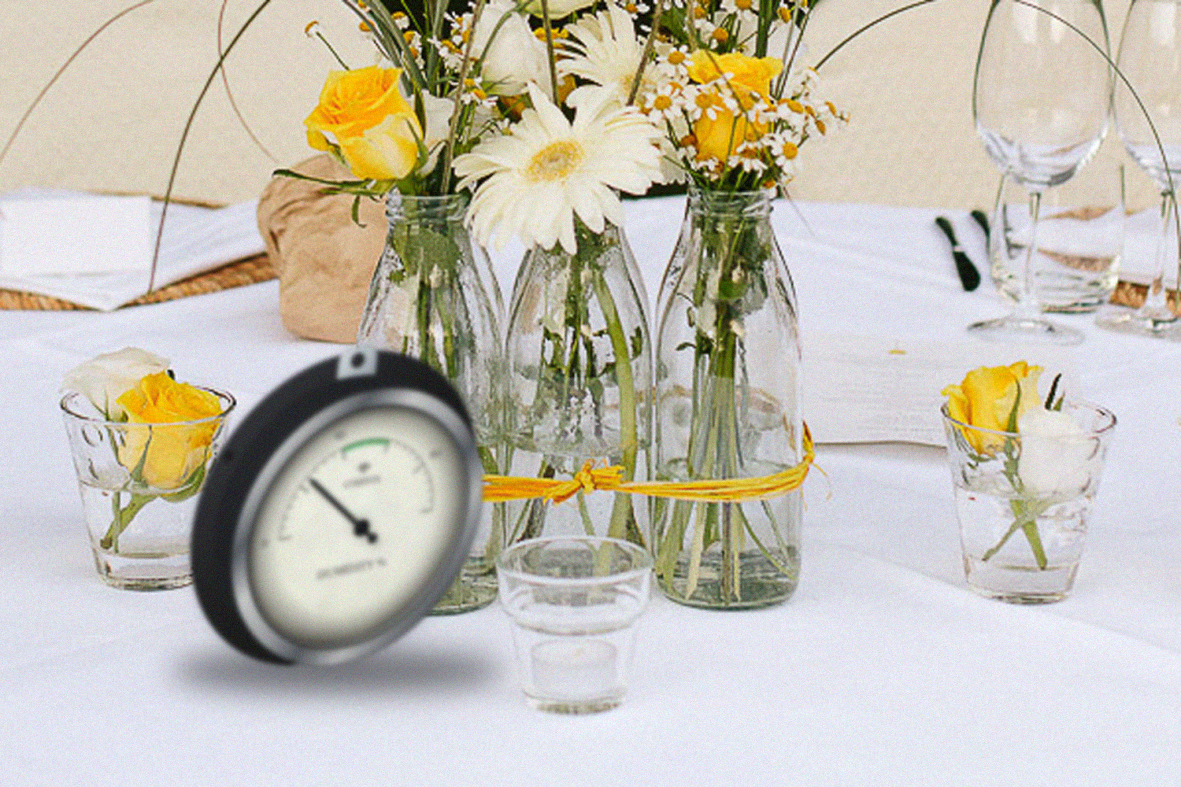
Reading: **24** %
